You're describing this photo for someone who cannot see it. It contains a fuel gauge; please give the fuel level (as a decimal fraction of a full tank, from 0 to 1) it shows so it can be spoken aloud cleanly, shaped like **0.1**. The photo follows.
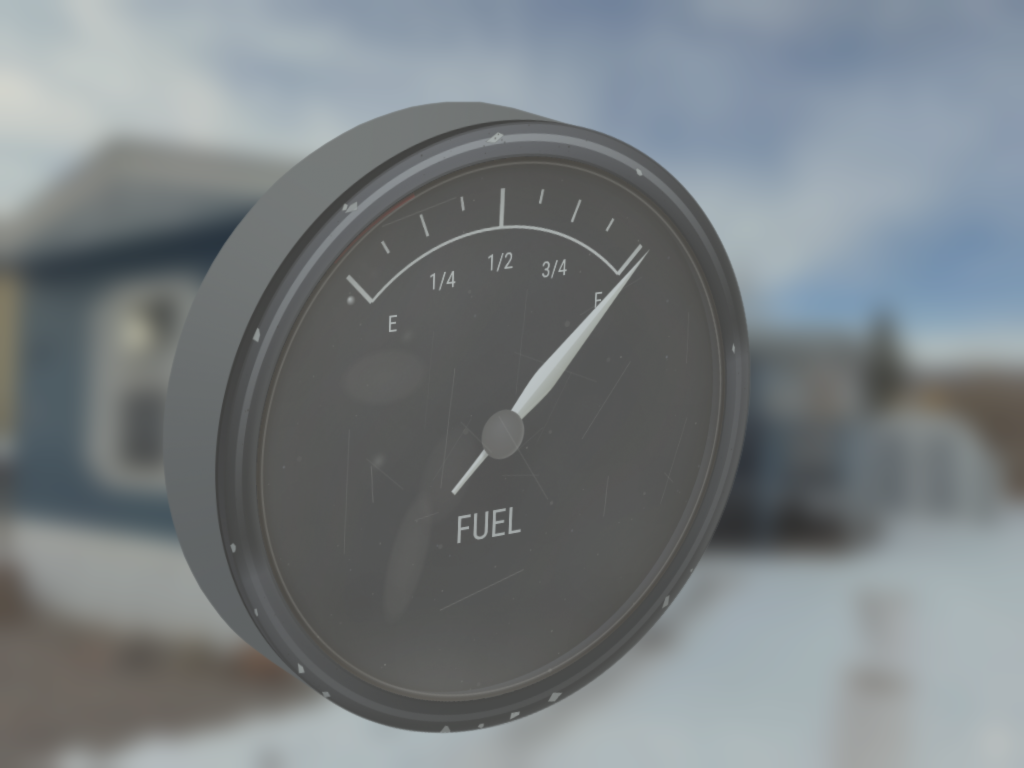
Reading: **1**
